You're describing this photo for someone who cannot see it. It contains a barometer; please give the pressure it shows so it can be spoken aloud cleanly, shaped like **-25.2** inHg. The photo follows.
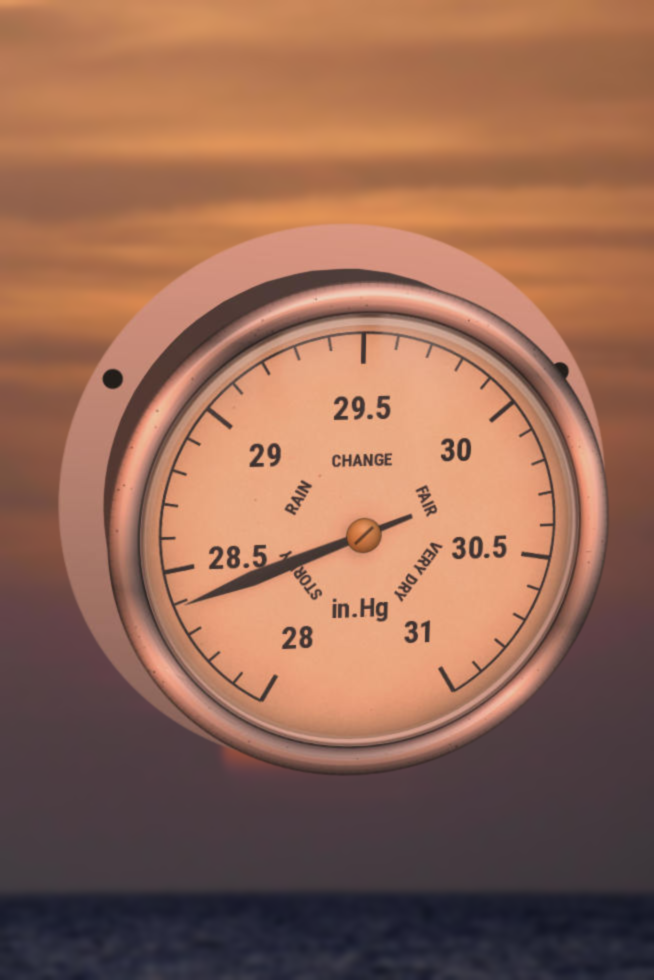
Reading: **28.4** inHg
